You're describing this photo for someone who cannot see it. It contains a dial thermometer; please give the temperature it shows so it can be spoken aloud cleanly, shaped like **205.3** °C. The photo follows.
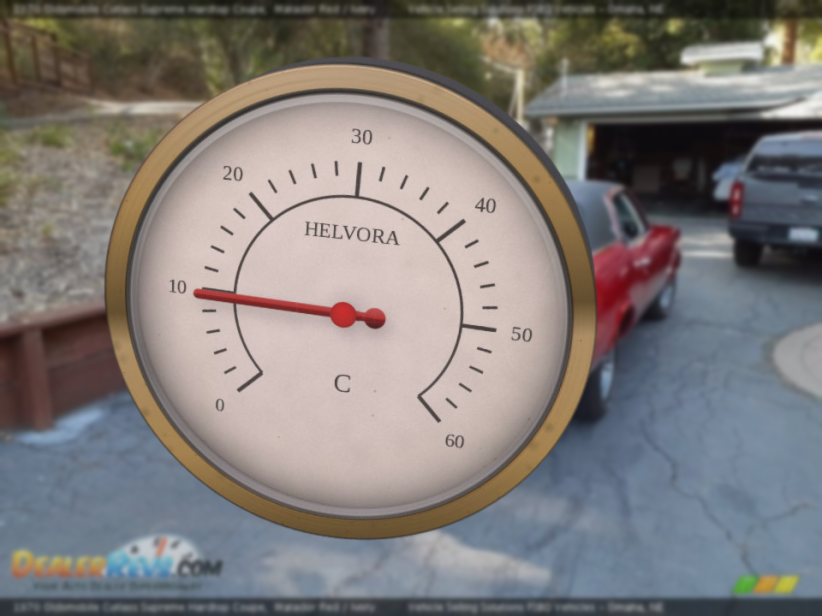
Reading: **10** °C
